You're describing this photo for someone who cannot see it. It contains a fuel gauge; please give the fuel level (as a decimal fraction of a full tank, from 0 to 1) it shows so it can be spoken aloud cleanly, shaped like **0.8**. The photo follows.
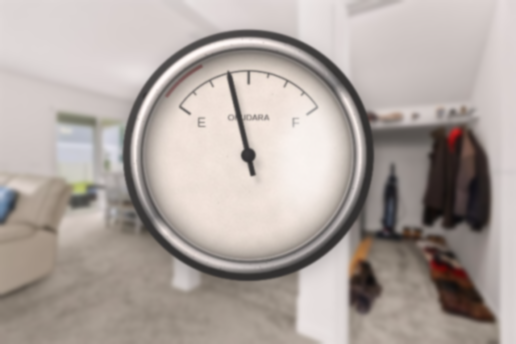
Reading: **0.375**
